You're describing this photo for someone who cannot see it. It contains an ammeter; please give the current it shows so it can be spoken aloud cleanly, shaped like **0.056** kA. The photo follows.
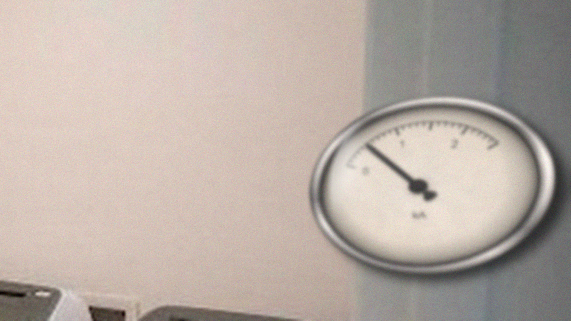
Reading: **0.5** kA
